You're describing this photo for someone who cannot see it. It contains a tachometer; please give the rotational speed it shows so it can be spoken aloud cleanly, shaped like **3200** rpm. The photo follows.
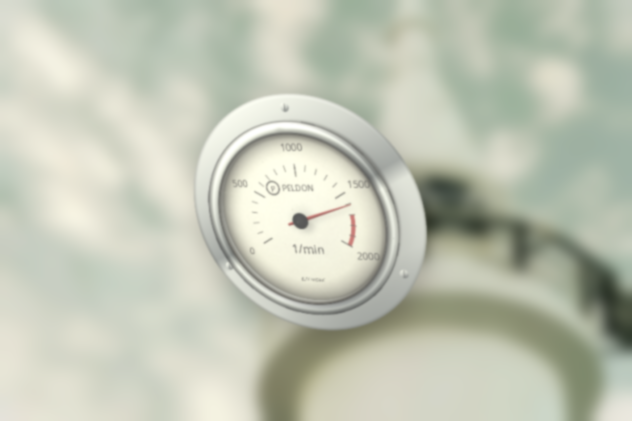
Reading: **1600** rpm
